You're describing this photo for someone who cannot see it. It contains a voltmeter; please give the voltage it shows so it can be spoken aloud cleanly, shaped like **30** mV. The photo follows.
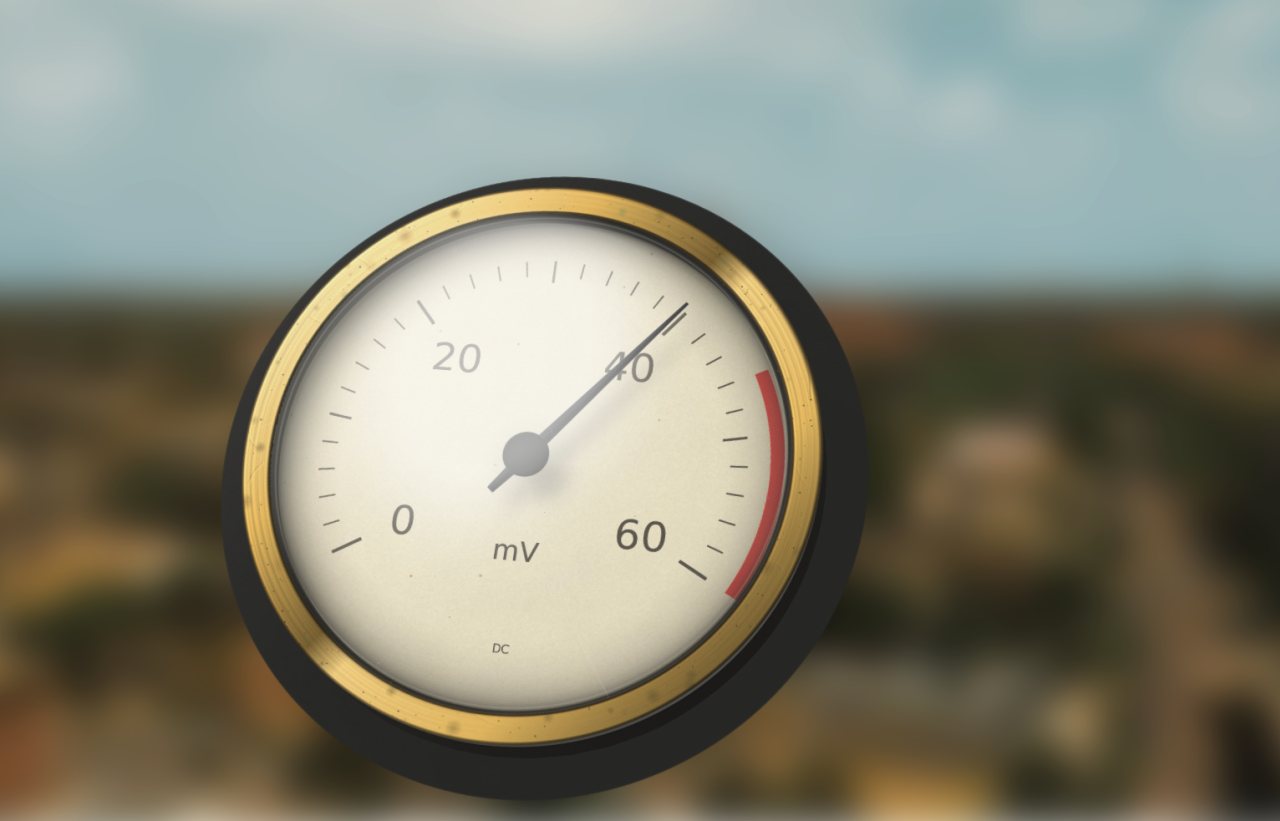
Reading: **40** mV
